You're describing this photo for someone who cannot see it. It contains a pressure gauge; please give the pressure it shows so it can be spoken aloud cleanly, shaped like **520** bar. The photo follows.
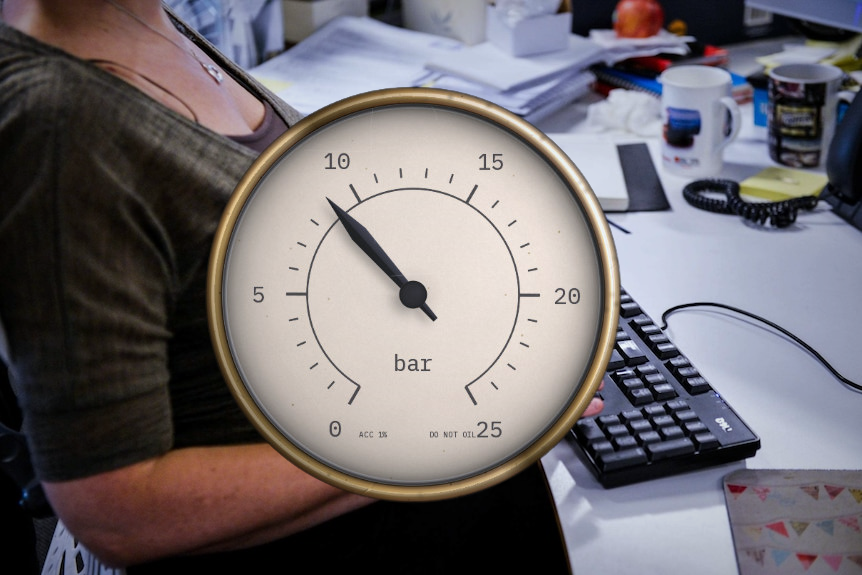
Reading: **9** bar
